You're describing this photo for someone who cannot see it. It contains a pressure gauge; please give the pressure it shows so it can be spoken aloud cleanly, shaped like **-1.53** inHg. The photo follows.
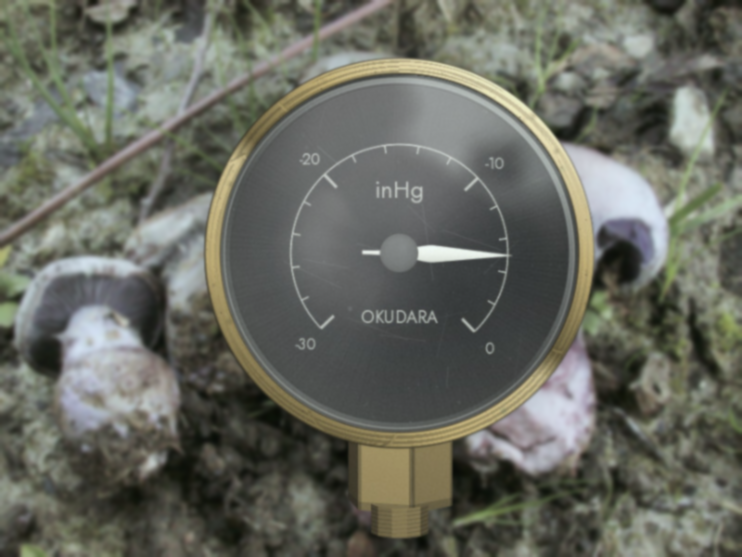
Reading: **-5** inHg
